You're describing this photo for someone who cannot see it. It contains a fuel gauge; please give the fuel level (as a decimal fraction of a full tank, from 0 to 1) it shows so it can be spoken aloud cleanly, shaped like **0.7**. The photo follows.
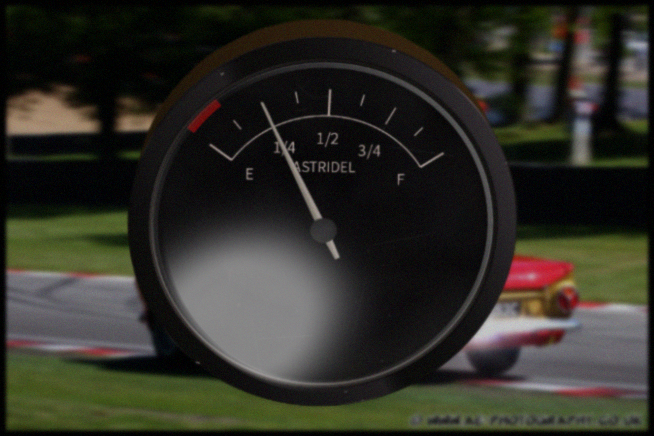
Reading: **0.25**
